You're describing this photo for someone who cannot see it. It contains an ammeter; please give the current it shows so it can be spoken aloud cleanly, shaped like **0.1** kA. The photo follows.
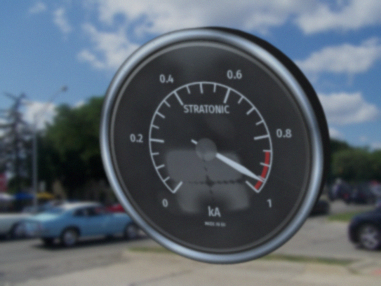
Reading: **0.95** kA
